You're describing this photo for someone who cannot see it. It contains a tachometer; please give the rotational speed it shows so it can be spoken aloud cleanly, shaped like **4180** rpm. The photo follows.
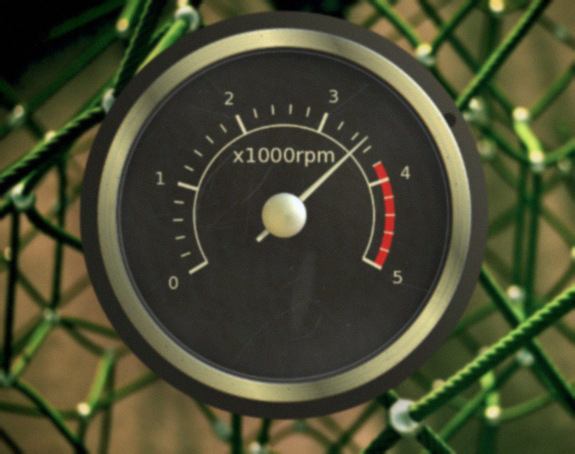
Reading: **3500** rpm
